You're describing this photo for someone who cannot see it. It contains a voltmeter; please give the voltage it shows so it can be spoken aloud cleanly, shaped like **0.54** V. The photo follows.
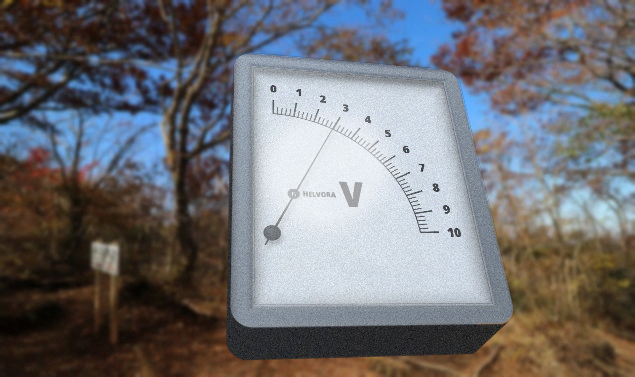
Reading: **3** V
